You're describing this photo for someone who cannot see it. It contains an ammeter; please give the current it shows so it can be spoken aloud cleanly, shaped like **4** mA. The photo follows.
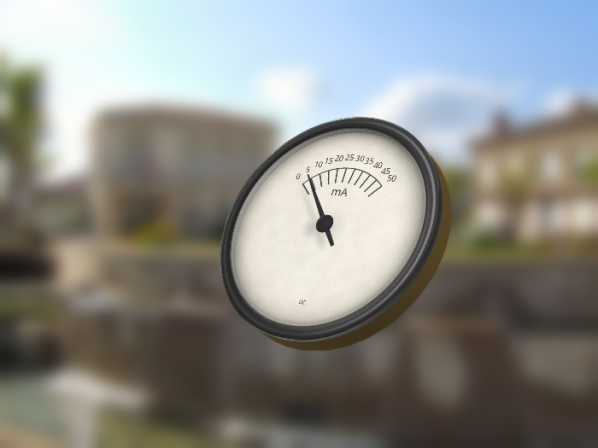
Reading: **5** mA
